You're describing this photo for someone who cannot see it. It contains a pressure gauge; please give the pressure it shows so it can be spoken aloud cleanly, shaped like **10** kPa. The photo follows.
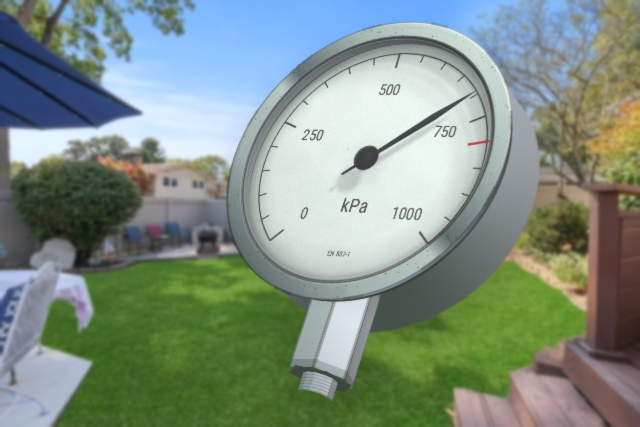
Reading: **700** kPa
